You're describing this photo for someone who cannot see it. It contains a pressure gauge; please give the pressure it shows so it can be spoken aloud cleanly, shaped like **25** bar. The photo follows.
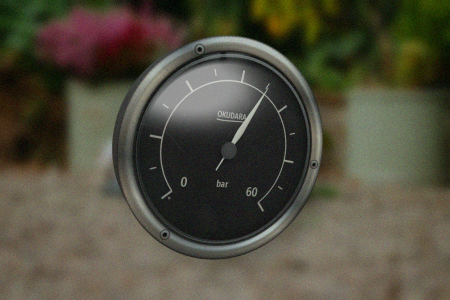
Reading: **35** bar
